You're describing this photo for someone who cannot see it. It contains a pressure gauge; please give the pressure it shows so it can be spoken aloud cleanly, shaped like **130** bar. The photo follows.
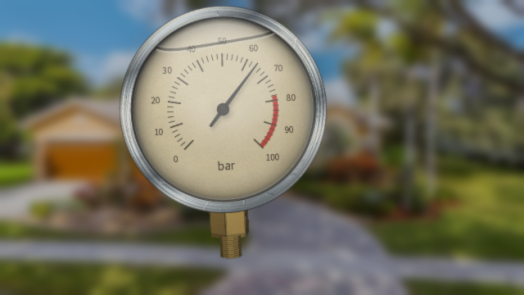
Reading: **64** bar
